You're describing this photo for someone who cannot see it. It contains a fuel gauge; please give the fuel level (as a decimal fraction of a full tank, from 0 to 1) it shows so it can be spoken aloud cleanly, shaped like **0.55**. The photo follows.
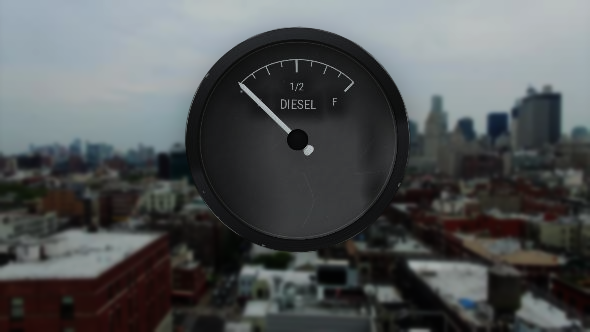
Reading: **0**
